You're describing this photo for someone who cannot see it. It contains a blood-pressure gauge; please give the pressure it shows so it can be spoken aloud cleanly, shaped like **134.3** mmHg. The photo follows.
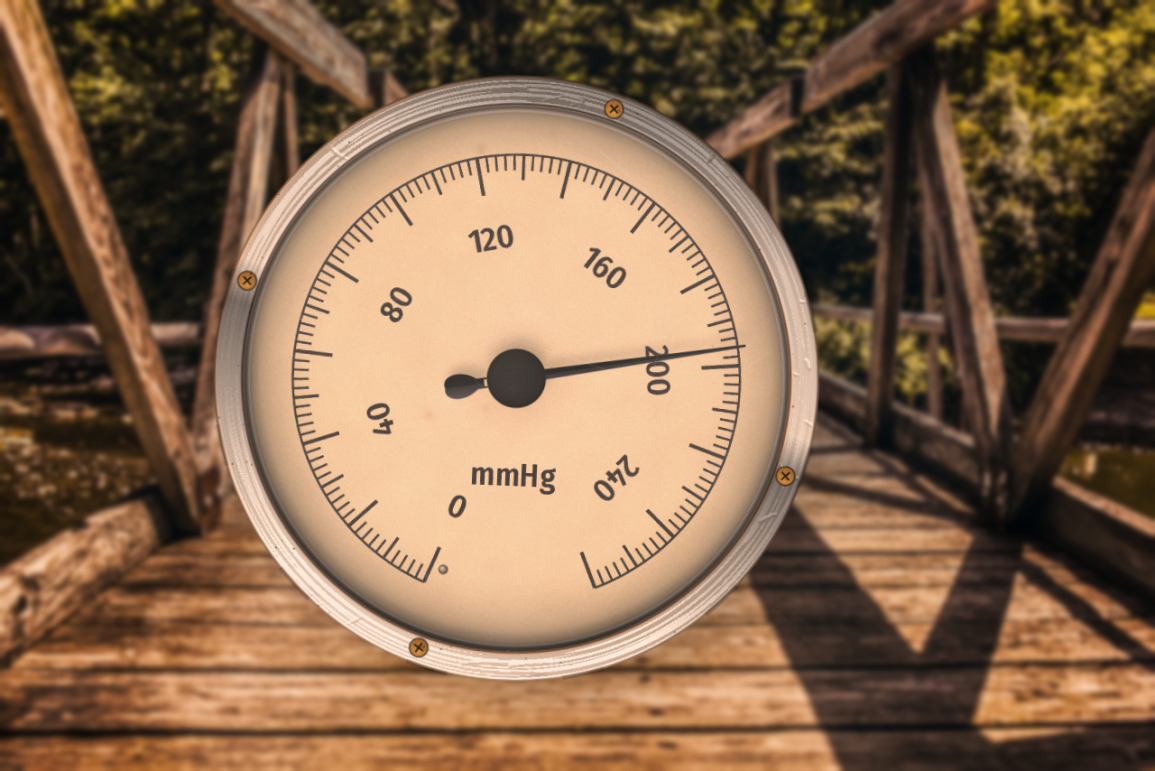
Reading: **196** mmHg
